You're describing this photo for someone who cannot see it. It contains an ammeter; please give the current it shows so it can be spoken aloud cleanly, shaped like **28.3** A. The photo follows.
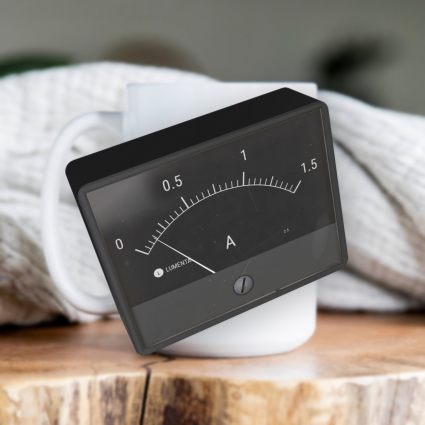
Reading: **0.15** A
